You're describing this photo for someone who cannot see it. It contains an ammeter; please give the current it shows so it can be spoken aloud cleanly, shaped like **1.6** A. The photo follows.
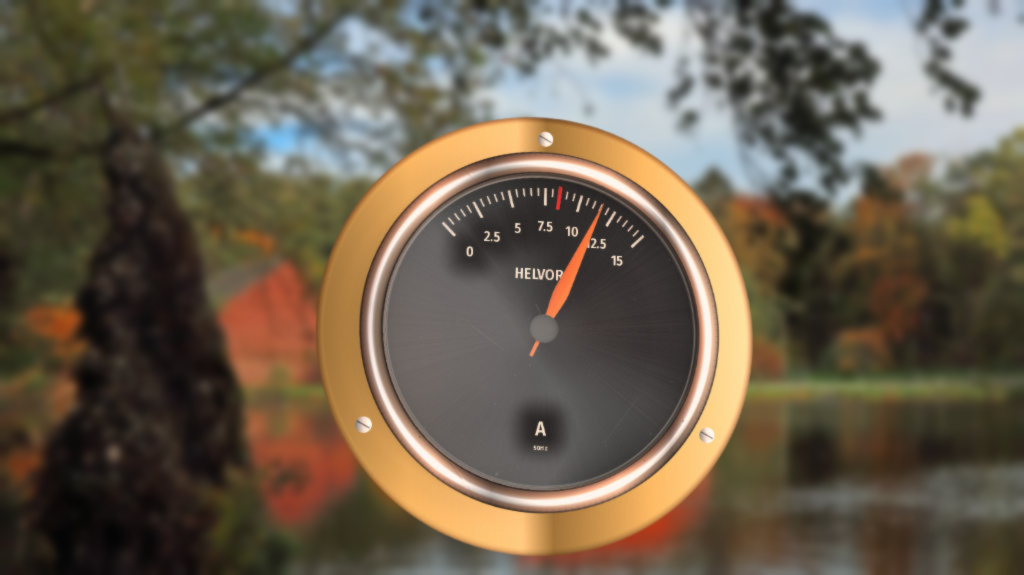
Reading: **11.5** A
